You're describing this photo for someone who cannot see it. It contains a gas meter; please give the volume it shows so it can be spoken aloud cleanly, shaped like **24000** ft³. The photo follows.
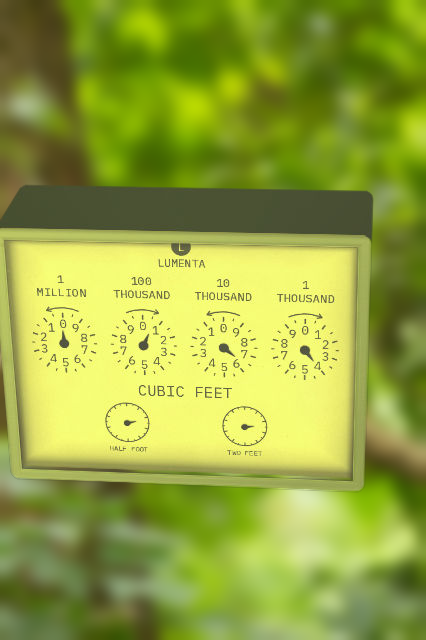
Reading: **6400** ft³
